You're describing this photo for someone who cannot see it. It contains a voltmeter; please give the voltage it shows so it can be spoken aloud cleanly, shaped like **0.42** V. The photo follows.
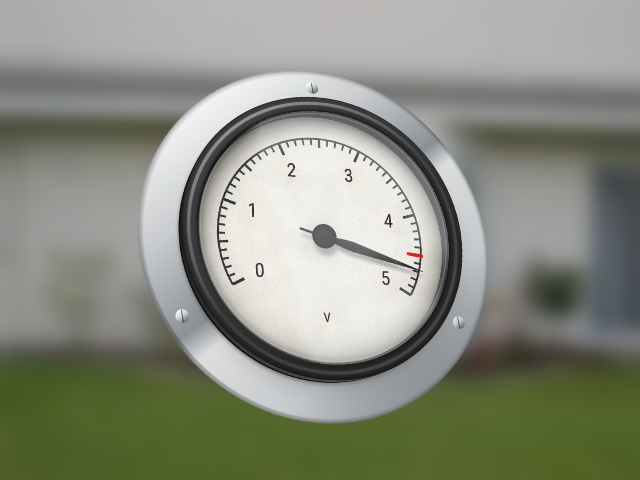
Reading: **4.7** V
